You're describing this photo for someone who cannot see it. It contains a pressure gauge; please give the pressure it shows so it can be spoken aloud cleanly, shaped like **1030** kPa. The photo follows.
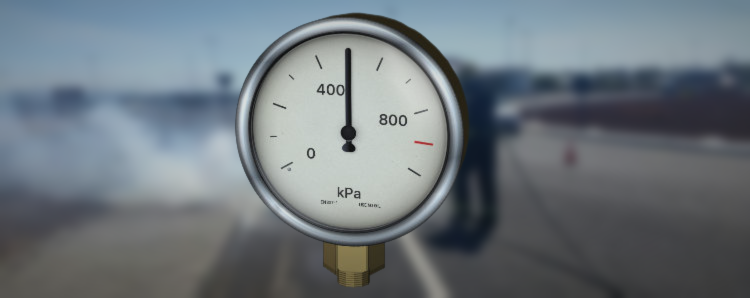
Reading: **500** kPa
